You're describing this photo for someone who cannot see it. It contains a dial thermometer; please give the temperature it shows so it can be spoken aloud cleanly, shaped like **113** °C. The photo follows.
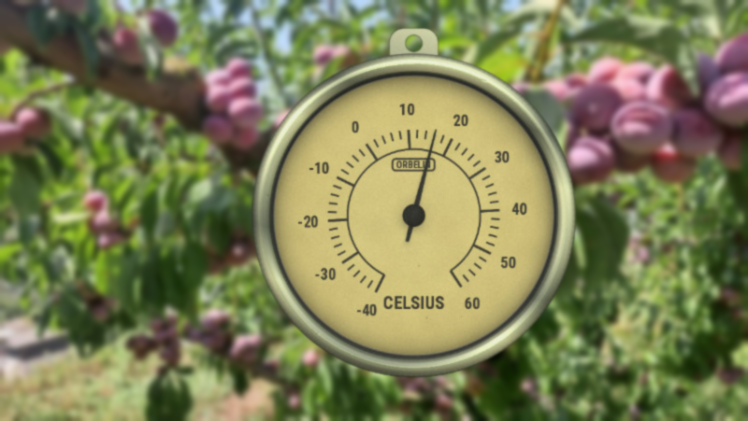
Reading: **16** °C
